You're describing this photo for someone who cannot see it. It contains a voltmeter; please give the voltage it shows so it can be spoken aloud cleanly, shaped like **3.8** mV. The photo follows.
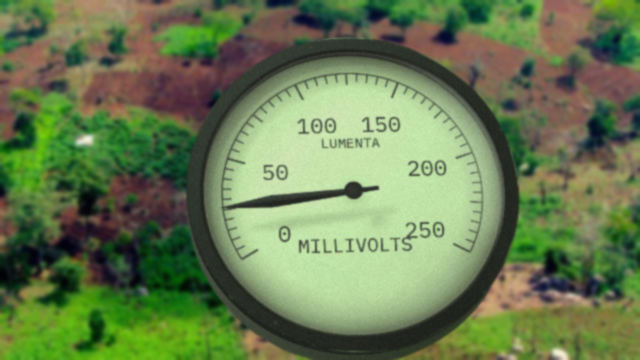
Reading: **25** mV
